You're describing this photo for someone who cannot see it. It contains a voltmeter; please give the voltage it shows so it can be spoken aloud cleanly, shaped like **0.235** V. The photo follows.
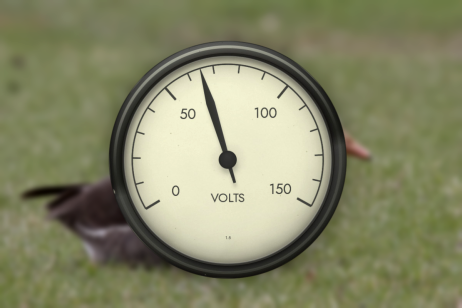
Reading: **65** V
